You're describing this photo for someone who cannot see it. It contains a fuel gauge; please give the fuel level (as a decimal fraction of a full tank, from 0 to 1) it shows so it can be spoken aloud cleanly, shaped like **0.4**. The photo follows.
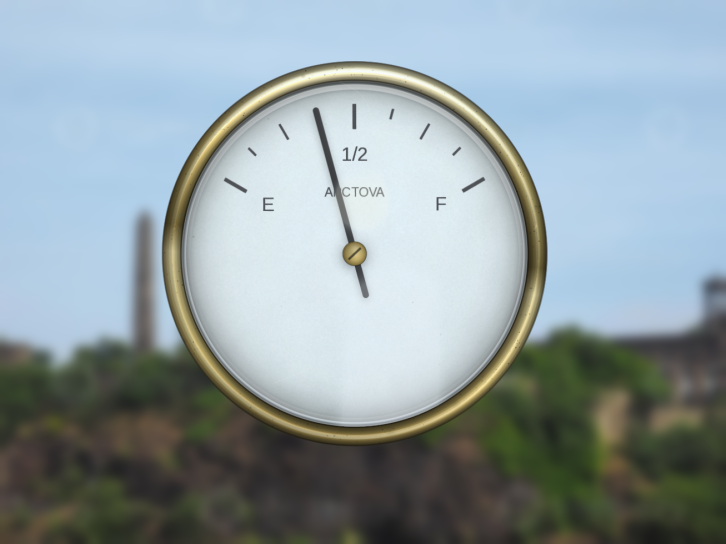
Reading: **0.375**
